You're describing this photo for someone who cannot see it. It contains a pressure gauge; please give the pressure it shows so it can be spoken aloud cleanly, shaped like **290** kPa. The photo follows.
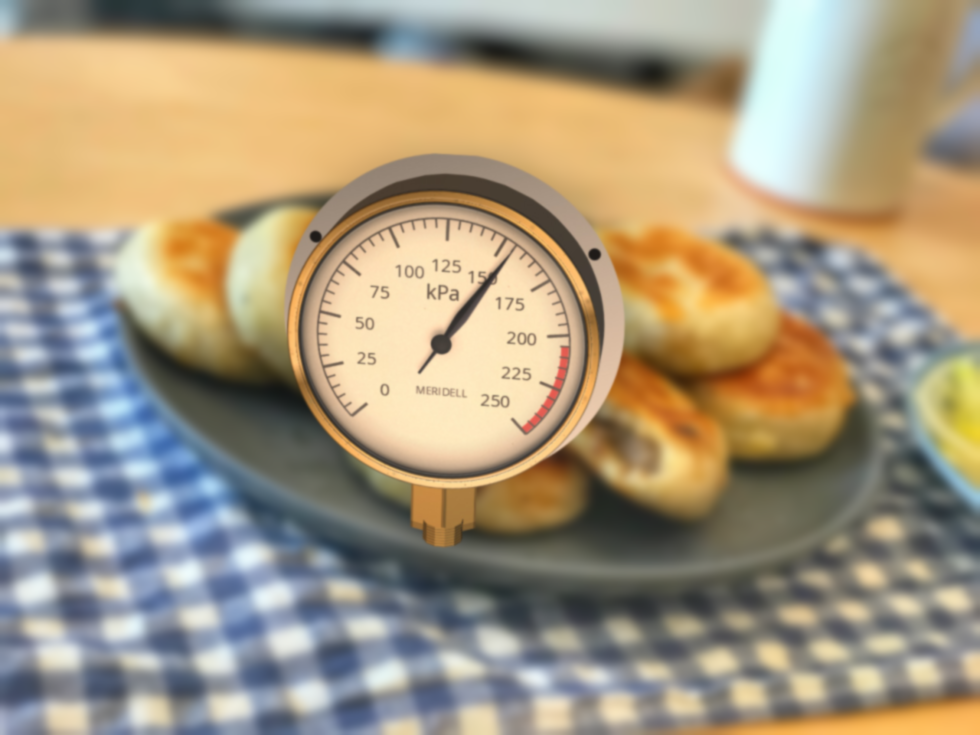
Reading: **155** kPa
